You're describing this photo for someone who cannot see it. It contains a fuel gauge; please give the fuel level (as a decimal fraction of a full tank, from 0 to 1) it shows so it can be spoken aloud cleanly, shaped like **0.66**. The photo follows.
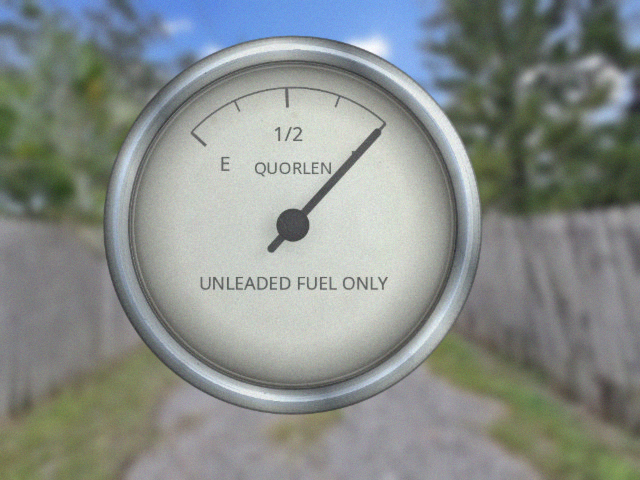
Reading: **1**
